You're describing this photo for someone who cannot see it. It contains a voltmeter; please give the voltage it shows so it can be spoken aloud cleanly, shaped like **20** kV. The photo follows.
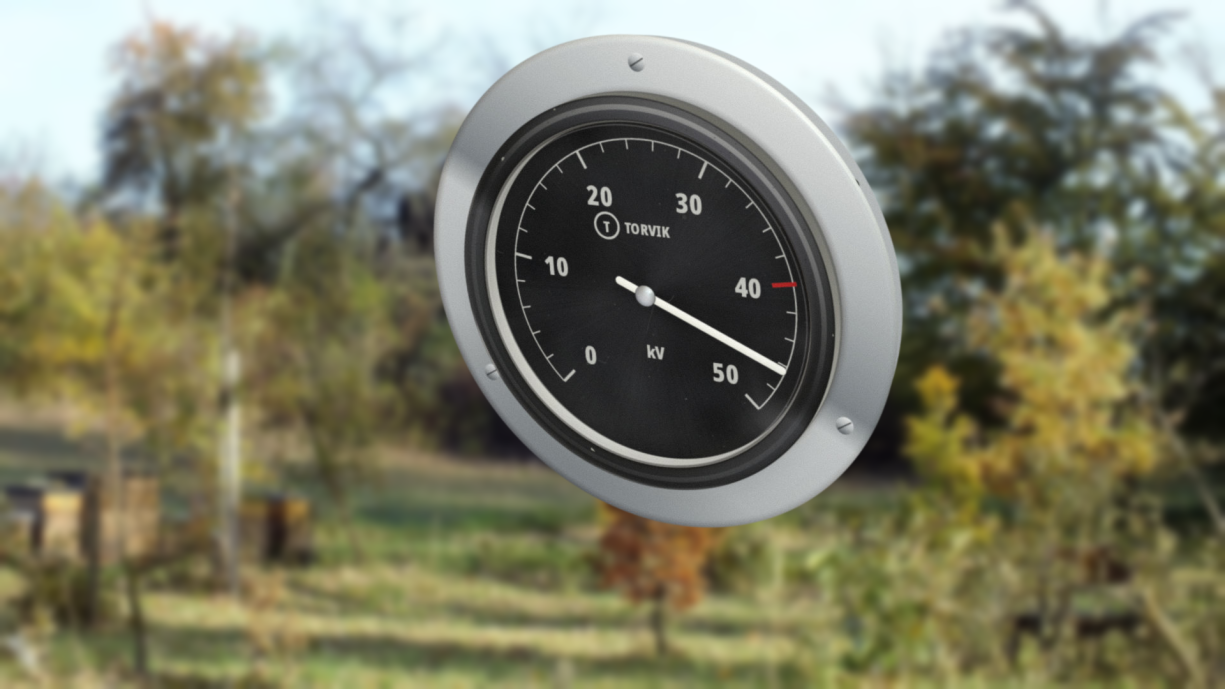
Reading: **46** kV
